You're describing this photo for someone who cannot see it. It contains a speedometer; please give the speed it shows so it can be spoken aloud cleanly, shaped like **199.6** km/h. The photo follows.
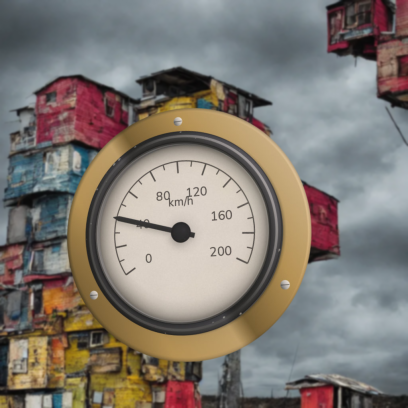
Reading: **40** km/h
